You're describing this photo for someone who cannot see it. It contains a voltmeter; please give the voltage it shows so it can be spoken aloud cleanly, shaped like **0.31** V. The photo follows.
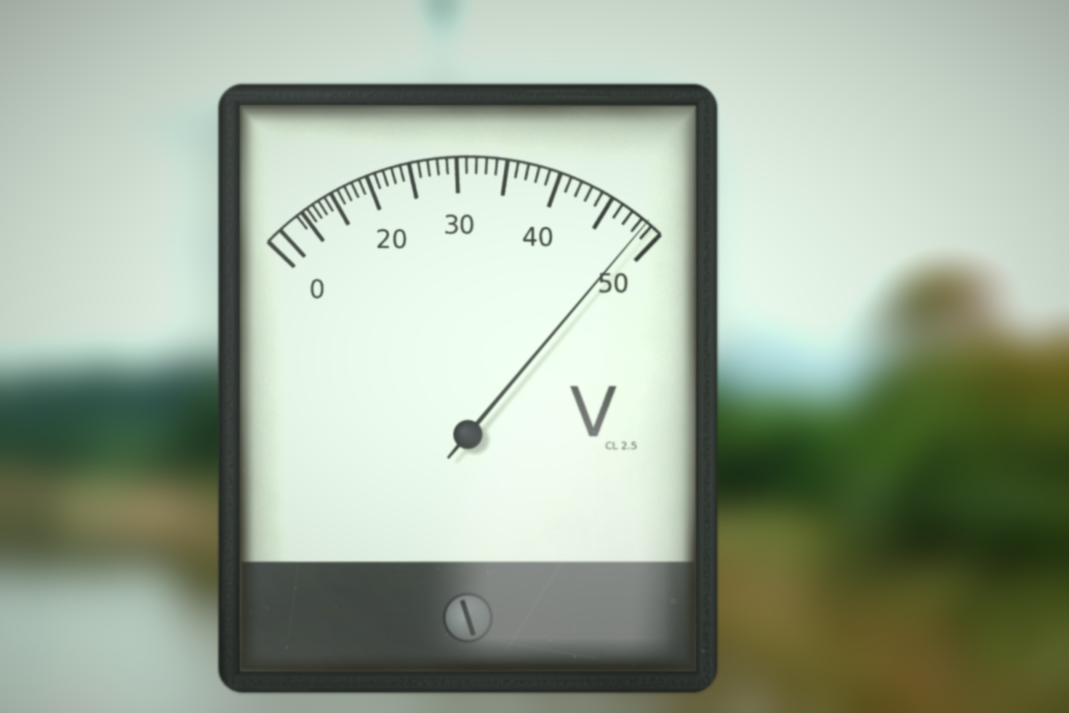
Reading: **48.5** V
